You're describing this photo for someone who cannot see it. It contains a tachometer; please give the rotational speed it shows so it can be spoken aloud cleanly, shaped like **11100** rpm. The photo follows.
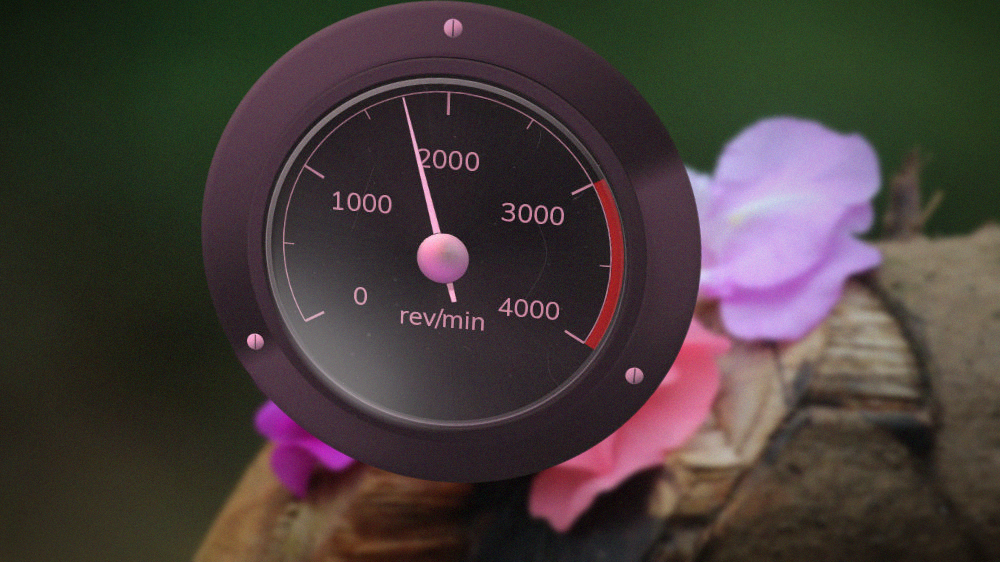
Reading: **1750** rpm
